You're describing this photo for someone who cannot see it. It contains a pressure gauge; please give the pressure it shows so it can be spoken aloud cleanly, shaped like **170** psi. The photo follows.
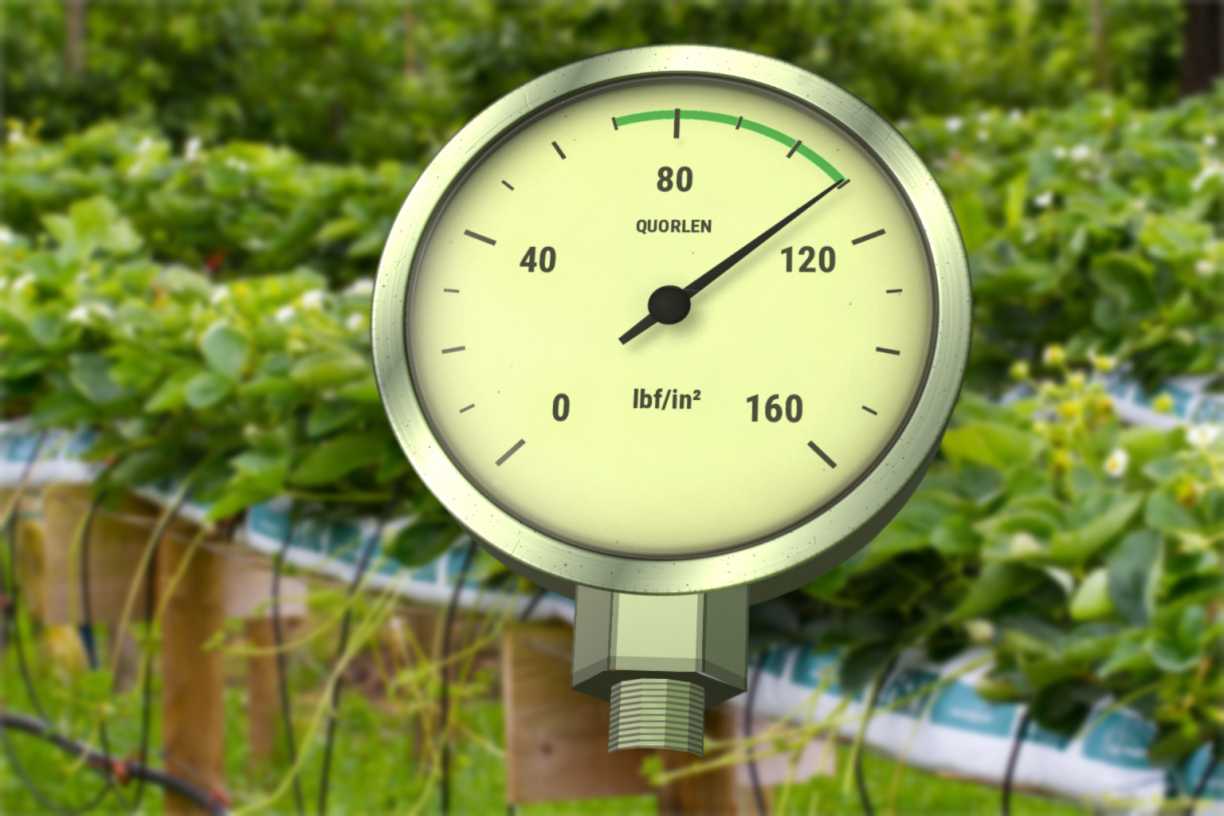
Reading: **110** psi
